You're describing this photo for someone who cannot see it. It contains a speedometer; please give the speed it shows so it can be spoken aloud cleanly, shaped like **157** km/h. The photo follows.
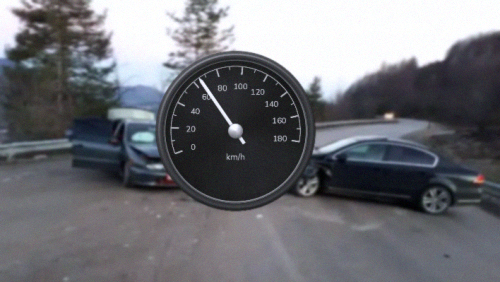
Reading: **65** km/h
